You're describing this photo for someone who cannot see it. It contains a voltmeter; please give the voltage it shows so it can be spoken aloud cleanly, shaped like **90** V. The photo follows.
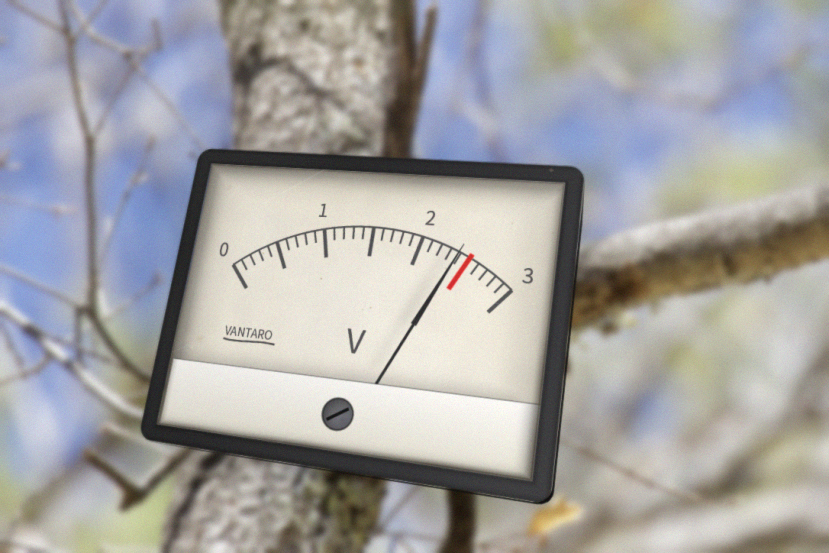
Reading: **2.4** V
